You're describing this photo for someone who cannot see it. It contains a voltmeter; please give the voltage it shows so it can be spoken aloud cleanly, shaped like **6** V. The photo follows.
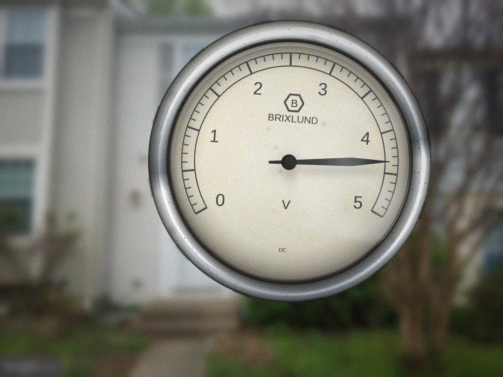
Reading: **4.35** V
